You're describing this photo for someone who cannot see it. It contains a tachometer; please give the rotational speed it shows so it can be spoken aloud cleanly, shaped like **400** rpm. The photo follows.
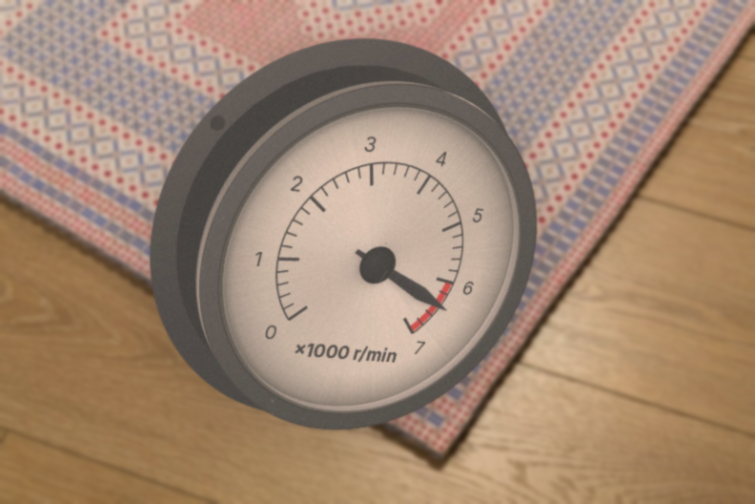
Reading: **6400** rpm
